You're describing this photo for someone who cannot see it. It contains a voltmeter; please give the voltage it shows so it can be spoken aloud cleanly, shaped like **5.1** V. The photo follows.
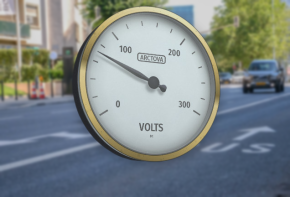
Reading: **70** V
